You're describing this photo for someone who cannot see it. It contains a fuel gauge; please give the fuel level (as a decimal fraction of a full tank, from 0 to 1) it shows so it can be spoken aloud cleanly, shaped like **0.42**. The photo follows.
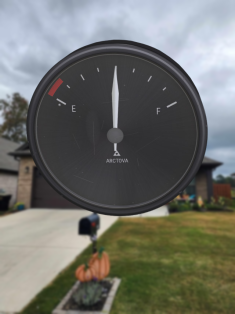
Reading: **0.5**
